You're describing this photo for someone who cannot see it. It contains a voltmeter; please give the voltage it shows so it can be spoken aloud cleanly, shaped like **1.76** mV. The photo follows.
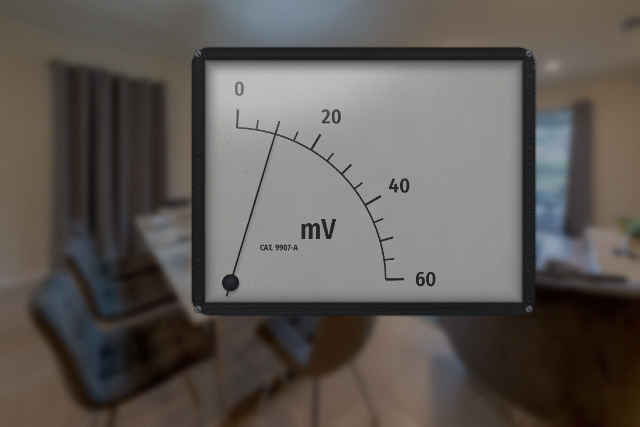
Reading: **10** mV
